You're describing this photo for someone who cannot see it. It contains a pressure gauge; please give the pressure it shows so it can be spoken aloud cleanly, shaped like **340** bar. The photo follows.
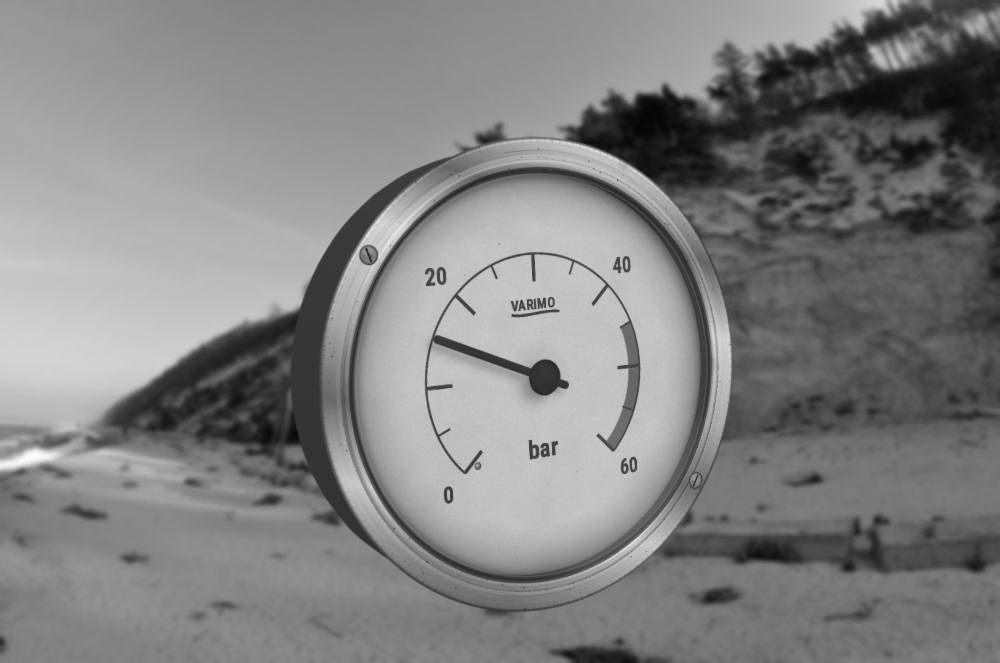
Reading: **15** bar
